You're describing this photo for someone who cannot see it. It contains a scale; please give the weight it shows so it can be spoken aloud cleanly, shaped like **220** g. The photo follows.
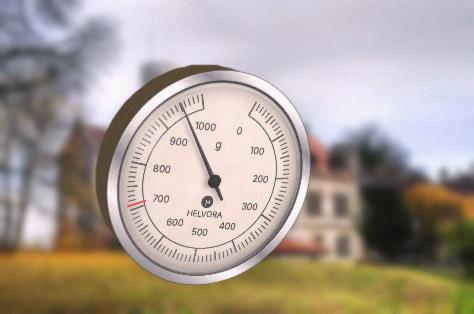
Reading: **950** g
